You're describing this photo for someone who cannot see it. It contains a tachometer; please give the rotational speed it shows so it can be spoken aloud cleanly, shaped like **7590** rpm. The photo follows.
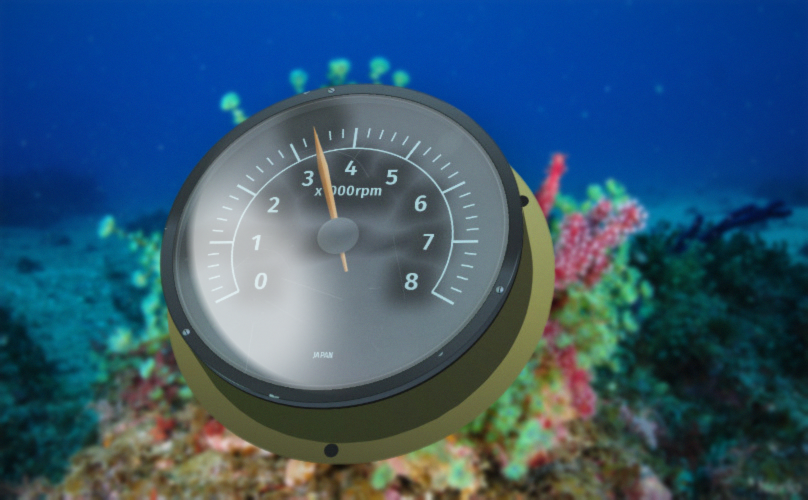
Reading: **3400** rpm
